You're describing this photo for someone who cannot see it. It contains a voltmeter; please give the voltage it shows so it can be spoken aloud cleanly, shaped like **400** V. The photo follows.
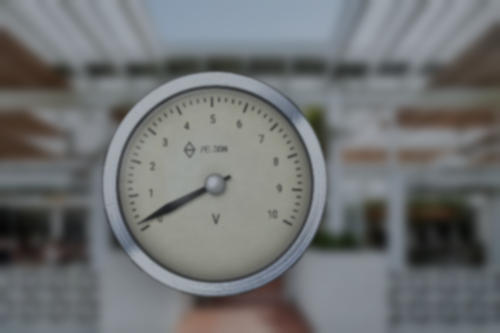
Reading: **0.2** V
